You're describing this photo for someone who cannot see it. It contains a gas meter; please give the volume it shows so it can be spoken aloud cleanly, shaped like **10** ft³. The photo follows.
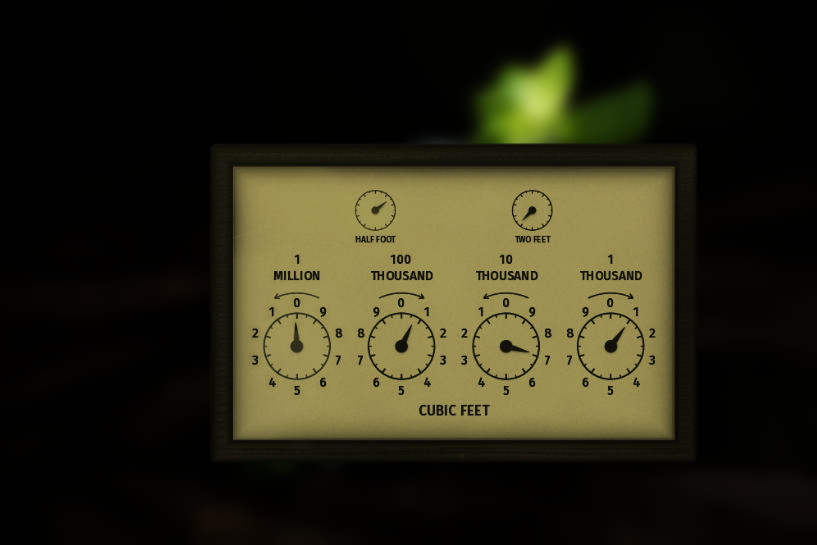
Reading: **7100** ft³
